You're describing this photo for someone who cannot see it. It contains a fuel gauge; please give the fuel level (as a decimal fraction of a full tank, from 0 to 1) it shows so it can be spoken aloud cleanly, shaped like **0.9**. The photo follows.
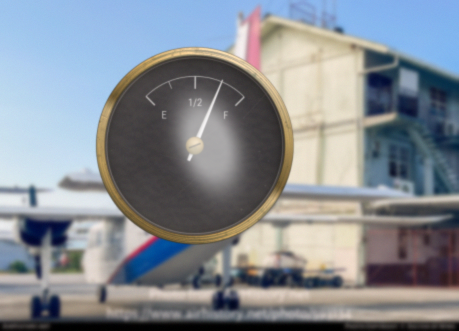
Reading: **0.75**
